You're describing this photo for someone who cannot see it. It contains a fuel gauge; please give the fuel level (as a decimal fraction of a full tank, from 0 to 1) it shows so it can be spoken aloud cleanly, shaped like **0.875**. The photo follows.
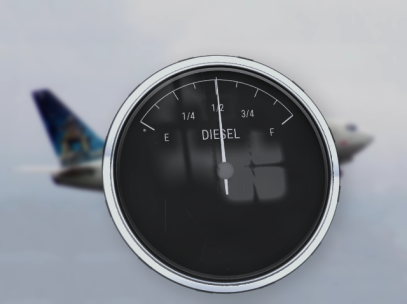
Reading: **0.5**
